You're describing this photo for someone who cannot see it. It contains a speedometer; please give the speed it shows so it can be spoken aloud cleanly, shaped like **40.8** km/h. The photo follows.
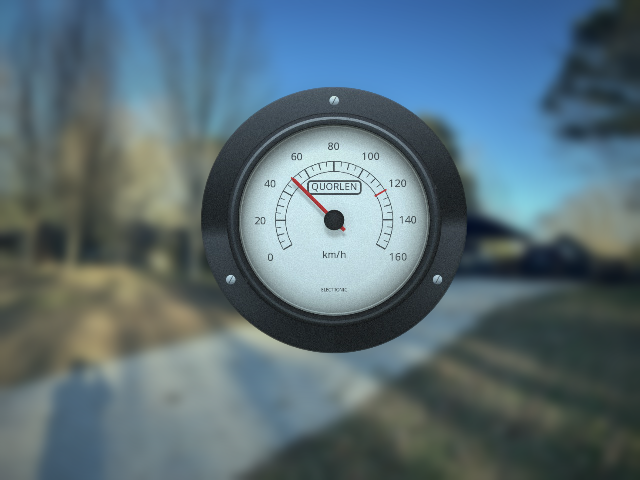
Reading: **50** km/h
